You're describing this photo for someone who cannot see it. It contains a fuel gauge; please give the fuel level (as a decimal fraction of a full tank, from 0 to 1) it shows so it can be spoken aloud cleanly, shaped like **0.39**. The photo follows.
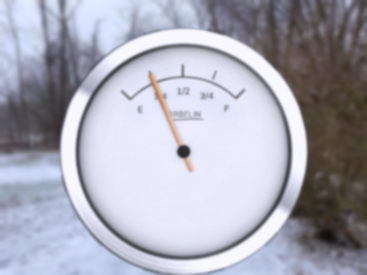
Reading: **0.25**
